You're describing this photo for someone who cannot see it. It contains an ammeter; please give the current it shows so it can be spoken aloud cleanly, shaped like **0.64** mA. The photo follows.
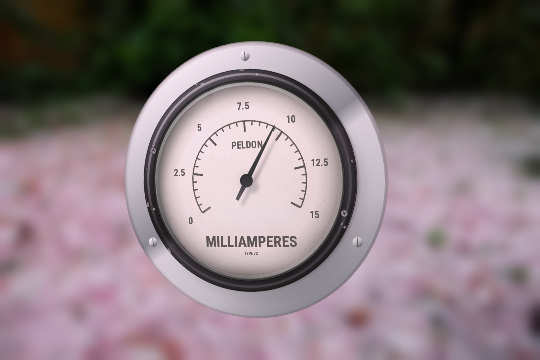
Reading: **9.5** mA
